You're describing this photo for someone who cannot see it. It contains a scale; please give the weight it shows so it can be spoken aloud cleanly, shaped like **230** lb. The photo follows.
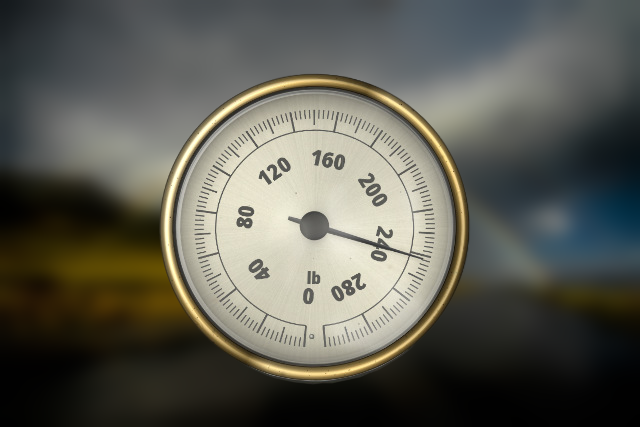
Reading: **242** lb
